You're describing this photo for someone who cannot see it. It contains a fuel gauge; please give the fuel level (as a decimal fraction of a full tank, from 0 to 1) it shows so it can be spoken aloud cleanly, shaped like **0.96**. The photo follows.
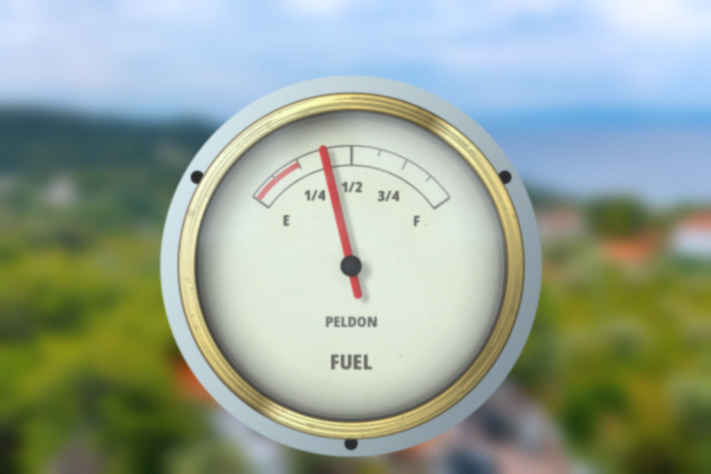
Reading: **0.375**
